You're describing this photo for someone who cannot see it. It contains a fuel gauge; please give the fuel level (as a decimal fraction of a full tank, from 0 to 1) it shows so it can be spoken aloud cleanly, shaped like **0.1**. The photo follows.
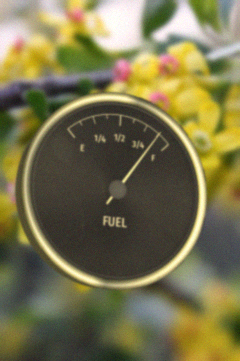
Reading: **0.875**
